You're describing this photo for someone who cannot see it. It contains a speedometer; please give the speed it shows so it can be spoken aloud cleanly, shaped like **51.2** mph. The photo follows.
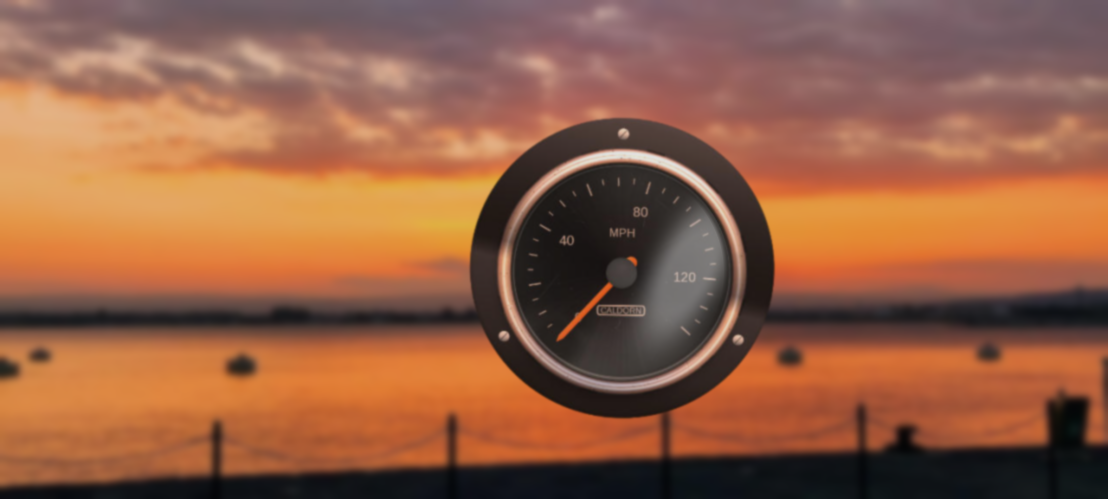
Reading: **0** mph
